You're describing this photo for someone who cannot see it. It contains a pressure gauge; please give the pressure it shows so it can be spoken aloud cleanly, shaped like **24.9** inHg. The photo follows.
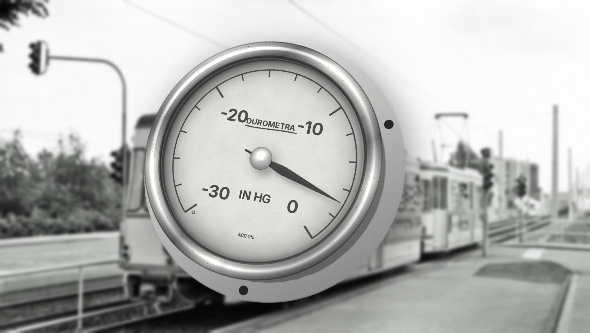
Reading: **-3** inHg
